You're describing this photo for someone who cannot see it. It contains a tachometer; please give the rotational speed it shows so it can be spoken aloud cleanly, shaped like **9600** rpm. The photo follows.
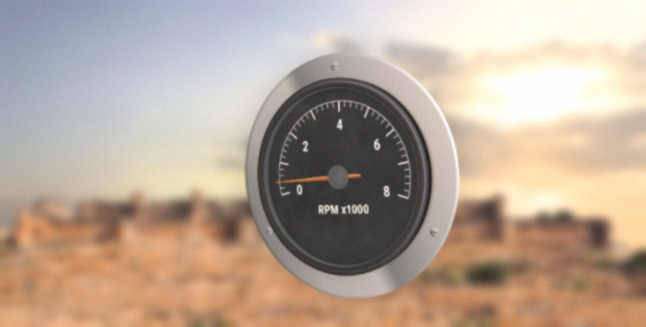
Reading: **400** rpm
